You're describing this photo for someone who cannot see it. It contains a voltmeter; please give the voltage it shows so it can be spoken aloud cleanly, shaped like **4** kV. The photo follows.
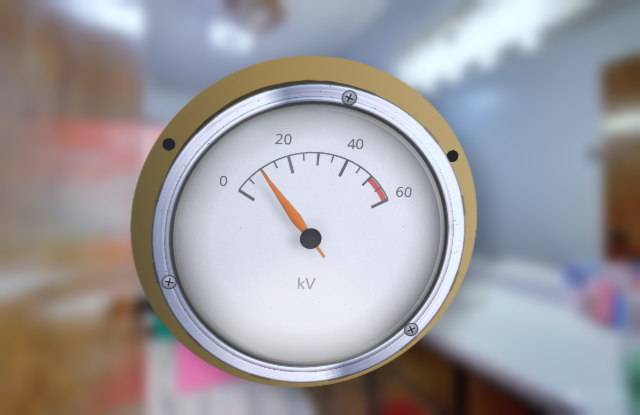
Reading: **10** kV
